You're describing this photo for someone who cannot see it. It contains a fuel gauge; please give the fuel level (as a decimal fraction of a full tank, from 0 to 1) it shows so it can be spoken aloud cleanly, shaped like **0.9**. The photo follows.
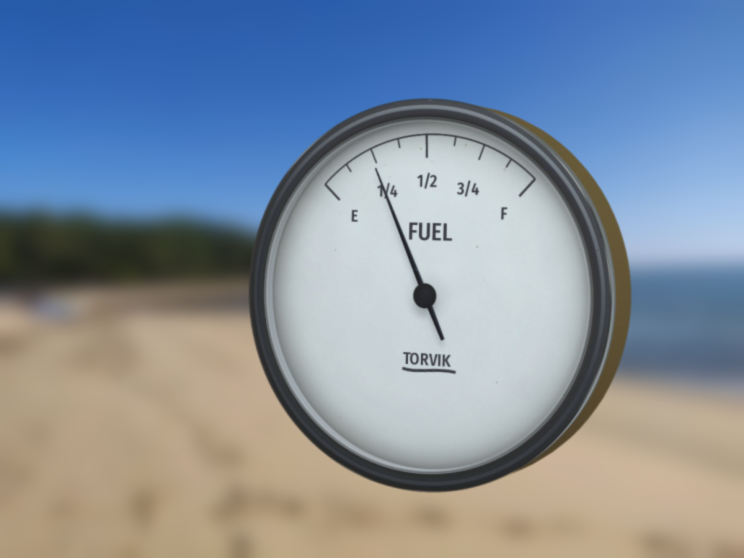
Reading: **0.25**
